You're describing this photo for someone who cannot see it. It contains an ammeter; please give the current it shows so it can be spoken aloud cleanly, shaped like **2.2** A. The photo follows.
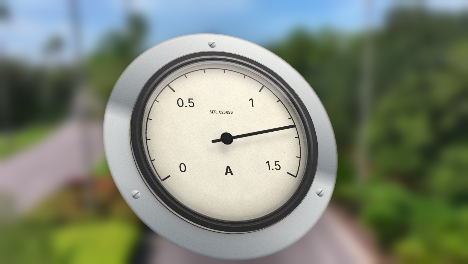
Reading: **1.25** A
